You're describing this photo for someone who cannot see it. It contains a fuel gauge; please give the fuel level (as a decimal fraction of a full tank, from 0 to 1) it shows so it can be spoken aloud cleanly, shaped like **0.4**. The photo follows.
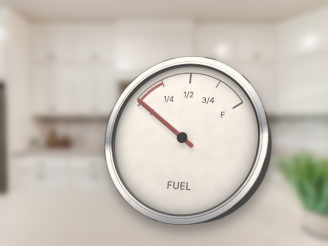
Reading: **0**
